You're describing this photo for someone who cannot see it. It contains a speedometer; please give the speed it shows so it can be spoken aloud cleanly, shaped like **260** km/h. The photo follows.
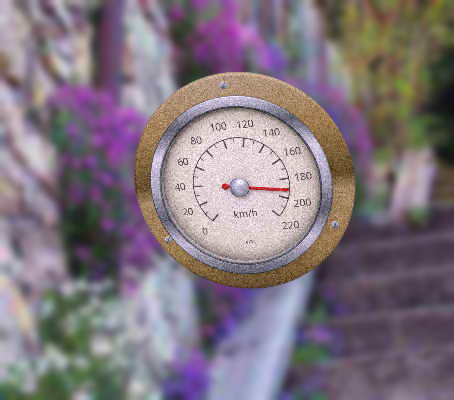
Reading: **190** km/h
